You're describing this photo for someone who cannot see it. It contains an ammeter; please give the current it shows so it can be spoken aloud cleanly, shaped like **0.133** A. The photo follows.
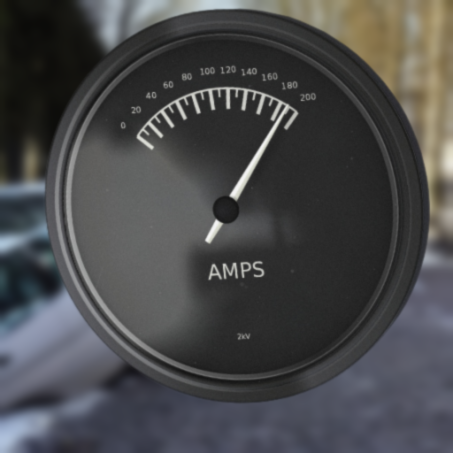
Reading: **190** A
